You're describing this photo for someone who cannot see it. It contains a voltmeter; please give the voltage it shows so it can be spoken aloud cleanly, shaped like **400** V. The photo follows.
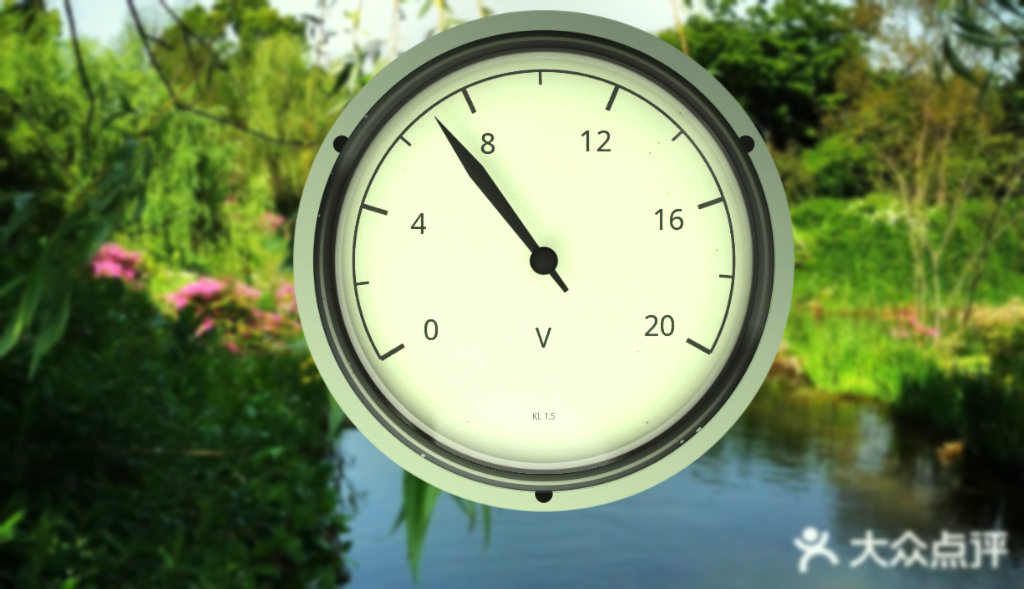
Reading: **7** V
